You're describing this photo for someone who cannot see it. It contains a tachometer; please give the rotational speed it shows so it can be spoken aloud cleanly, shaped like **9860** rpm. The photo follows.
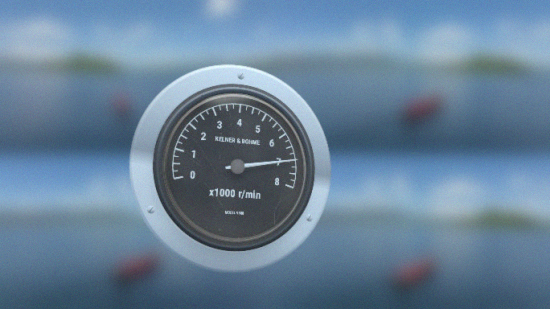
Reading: **7000** rpm
